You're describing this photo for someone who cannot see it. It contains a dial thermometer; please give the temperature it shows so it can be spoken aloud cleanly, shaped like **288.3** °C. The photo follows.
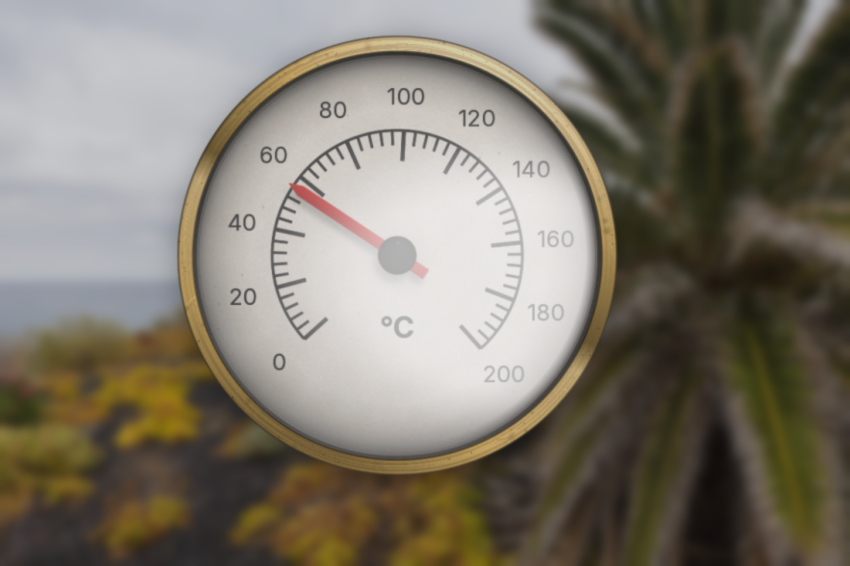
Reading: **56** °C
